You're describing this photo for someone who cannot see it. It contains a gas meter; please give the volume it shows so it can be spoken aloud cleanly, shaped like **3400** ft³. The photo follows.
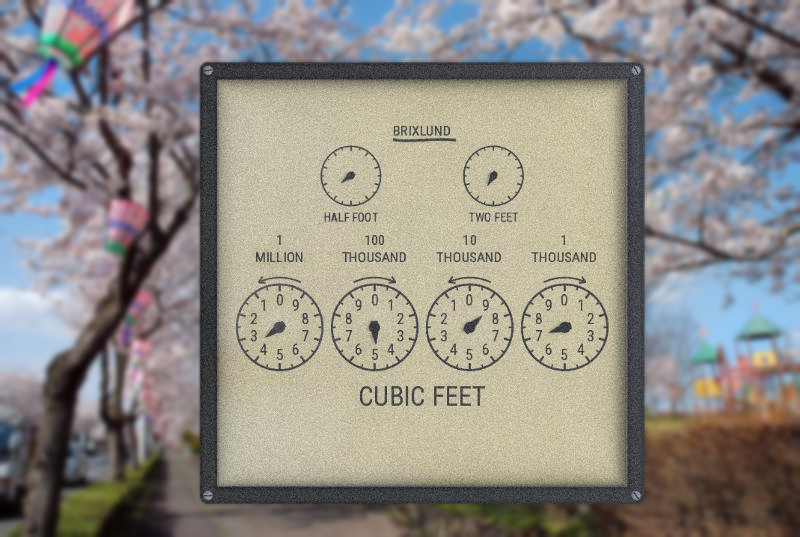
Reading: **348700** ft³
